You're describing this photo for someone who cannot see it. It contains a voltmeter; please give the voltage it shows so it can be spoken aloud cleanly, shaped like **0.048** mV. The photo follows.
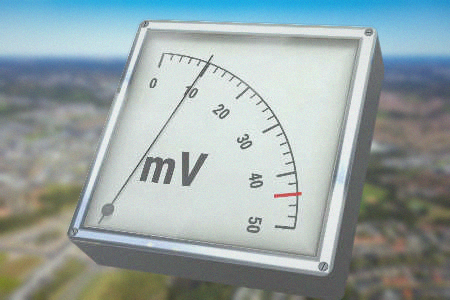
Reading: **10** mV
